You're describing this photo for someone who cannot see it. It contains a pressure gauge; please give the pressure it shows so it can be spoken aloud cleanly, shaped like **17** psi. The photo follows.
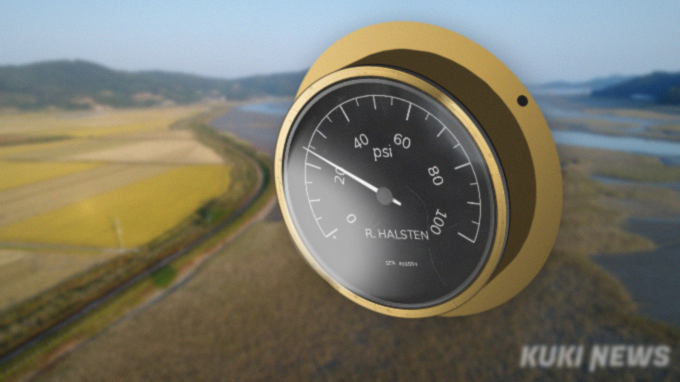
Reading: **25** psi
